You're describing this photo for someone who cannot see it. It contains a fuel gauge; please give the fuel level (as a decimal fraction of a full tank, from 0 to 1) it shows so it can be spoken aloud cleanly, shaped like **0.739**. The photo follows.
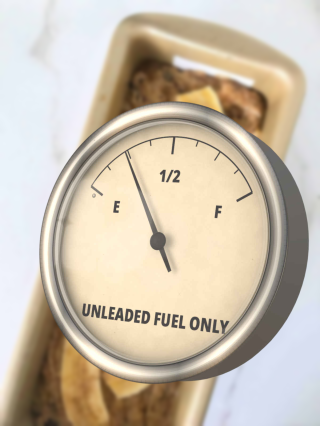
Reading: **0.25**
